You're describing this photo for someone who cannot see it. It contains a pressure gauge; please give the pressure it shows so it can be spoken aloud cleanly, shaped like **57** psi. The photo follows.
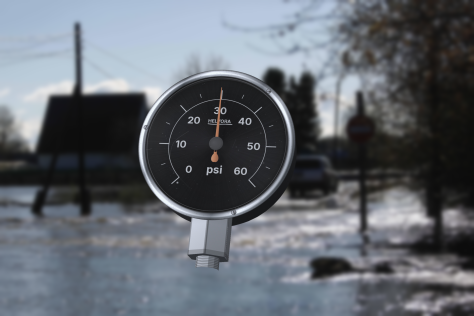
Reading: **30** psi
